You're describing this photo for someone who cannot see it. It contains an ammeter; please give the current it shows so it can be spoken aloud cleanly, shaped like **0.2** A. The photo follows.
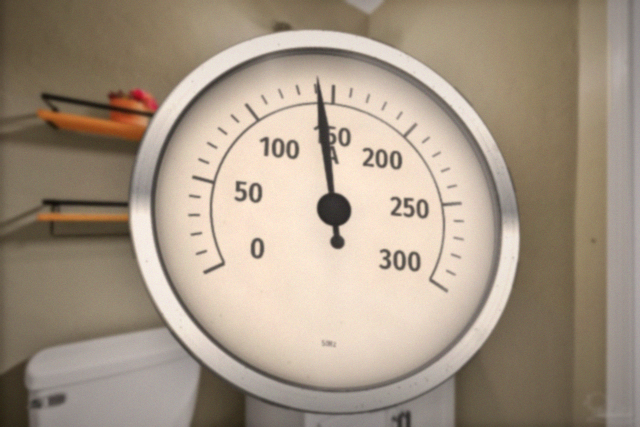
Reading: **140** A
